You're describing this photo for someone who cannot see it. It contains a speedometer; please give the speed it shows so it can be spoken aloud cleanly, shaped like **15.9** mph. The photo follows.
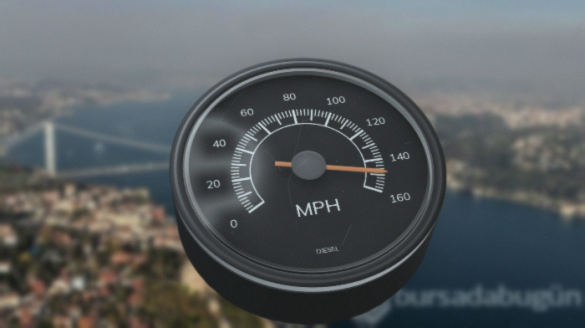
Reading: **150** mph
